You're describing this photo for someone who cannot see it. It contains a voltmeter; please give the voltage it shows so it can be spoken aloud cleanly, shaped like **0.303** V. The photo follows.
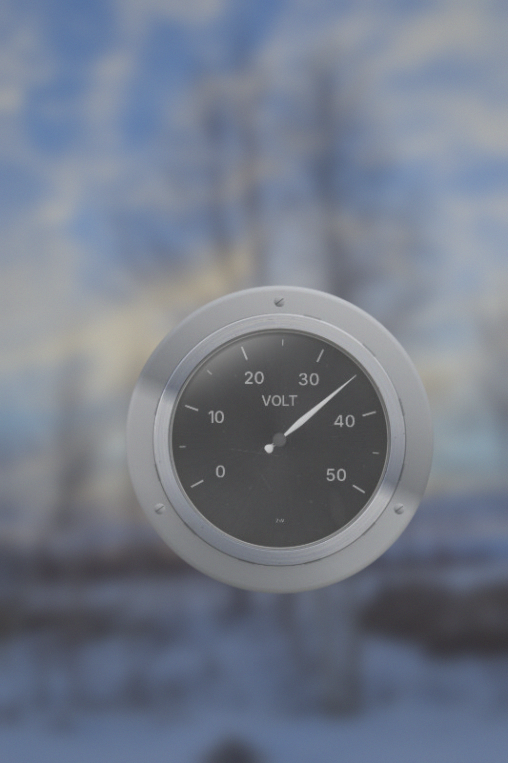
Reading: **35** V
